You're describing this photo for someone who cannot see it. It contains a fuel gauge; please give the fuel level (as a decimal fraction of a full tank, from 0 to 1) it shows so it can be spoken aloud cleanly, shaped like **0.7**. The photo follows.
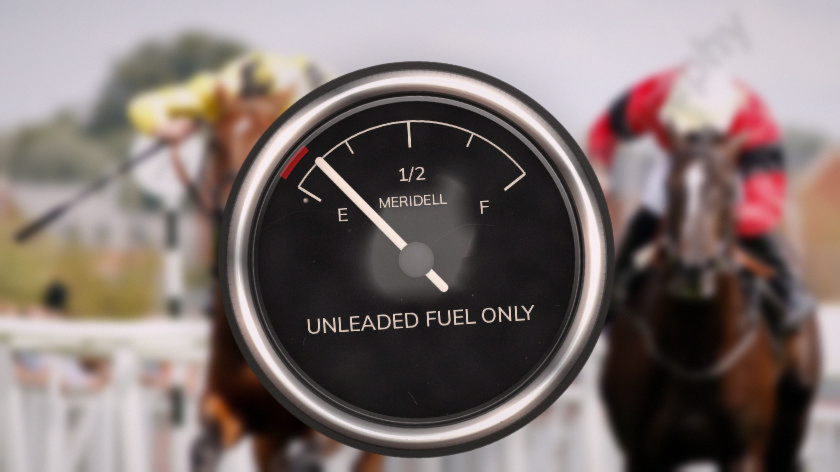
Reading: **0.125**
